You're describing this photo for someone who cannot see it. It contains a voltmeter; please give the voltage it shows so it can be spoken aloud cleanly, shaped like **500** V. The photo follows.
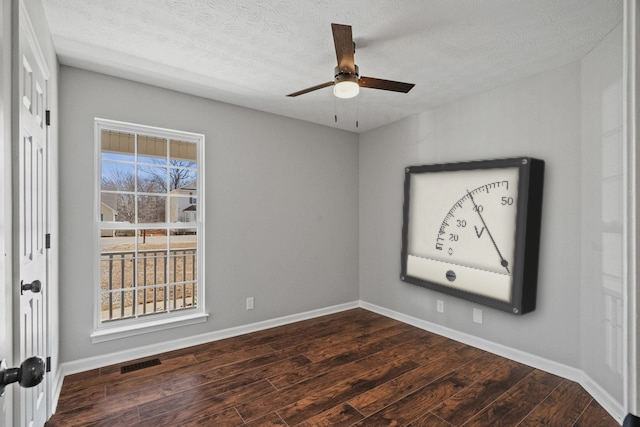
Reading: **40** V
